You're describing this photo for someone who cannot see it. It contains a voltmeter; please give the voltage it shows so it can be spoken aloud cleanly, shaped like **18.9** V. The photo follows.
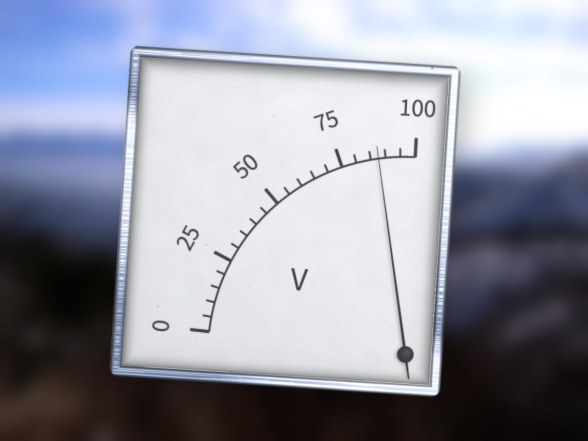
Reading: **87.5** V
